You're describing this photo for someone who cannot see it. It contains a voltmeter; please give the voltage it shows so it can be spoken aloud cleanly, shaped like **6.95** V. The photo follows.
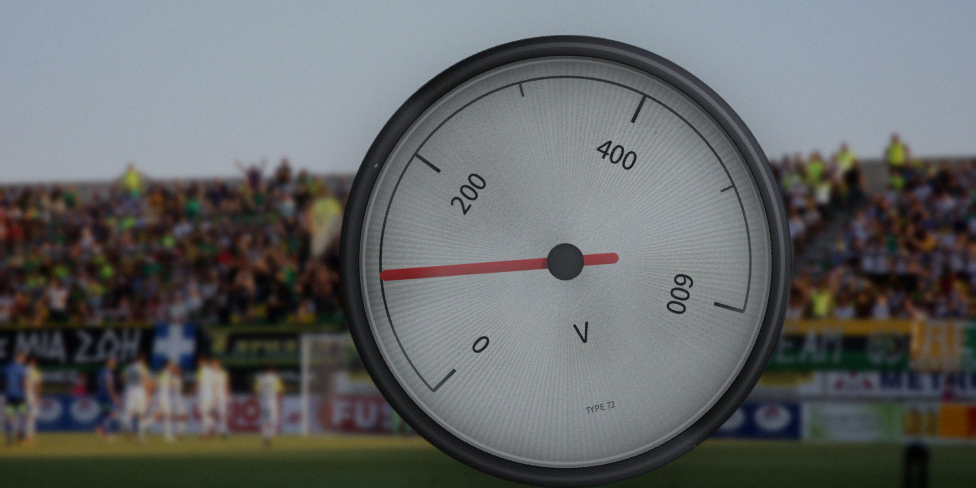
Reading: **100** V
